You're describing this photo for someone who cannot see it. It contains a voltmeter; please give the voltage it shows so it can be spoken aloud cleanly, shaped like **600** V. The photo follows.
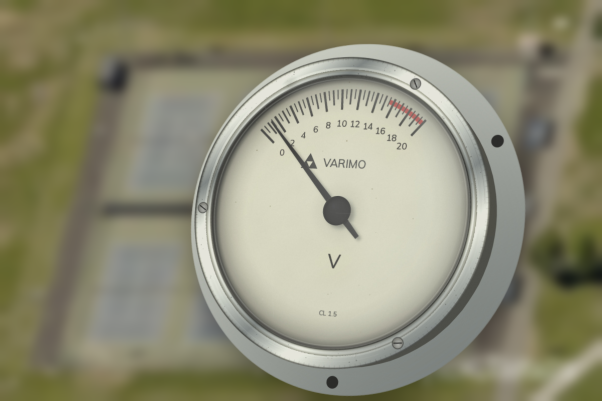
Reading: **1.5** V
